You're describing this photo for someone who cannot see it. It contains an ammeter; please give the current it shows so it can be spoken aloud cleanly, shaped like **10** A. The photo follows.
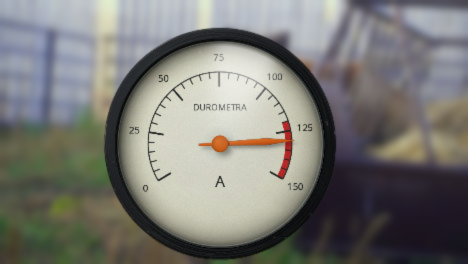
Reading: **130** A
